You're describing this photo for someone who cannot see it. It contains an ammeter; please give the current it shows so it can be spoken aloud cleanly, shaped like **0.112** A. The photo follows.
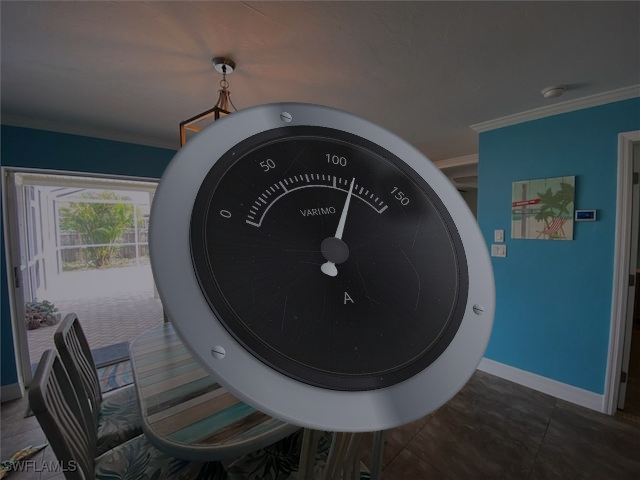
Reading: **115** A
